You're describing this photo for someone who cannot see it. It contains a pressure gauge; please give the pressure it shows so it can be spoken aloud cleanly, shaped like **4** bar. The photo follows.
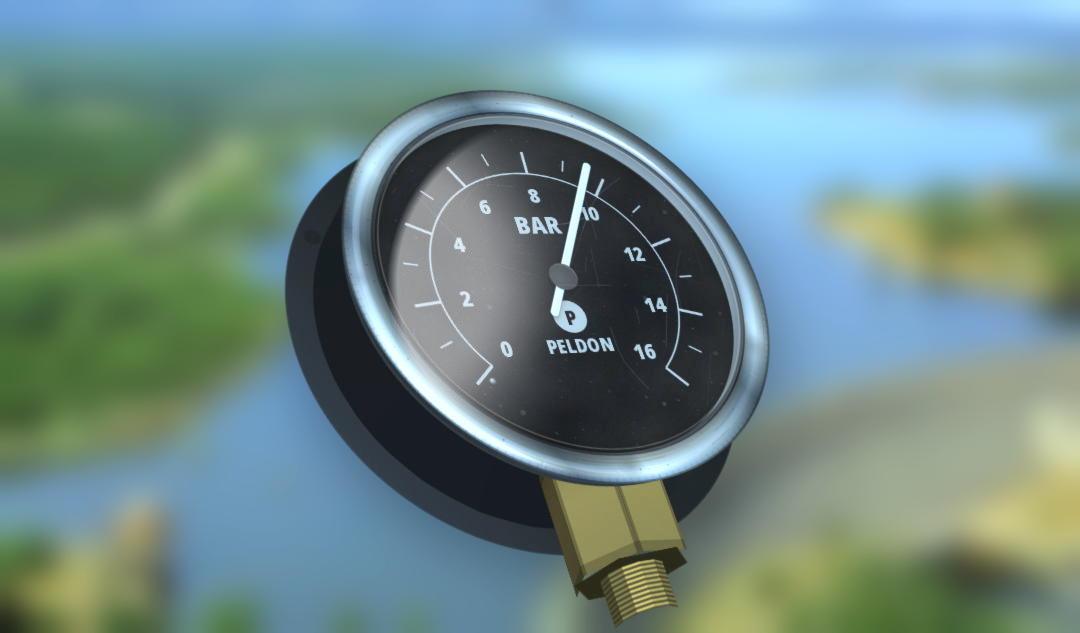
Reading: **9.5** bar
